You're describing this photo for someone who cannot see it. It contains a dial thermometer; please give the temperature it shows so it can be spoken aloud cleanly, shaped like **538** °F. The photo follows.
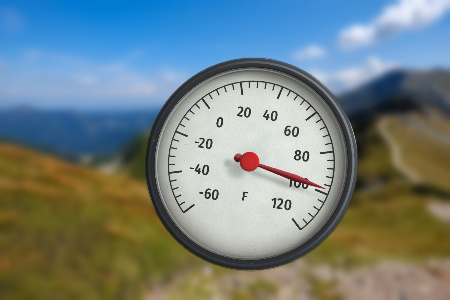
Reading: **98** °F
